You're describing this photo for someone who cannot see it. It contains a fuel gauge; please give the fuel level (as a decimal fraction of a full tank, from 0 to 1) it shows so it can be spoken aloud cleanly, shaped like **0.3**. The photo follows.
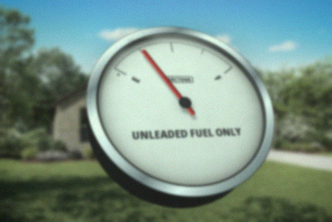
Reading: **0.25**
